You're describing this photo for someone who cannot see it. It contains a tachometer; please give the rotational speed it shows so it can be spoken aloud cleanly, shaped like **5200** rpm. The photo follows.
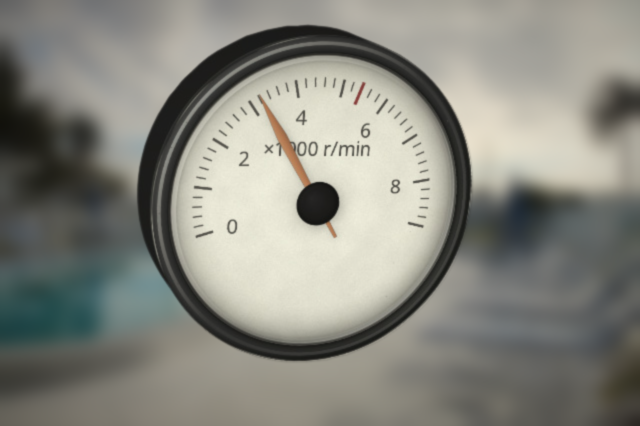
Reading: **3200** rpm
